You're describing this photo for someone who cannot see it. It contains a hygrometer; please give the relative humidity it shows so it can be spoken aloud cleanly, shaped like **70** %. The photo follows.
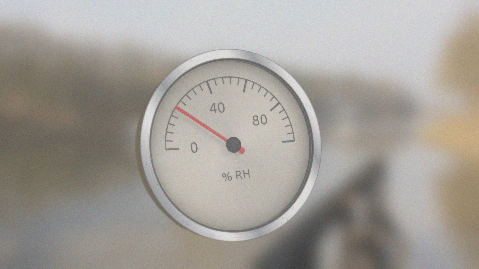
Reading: **20** %
